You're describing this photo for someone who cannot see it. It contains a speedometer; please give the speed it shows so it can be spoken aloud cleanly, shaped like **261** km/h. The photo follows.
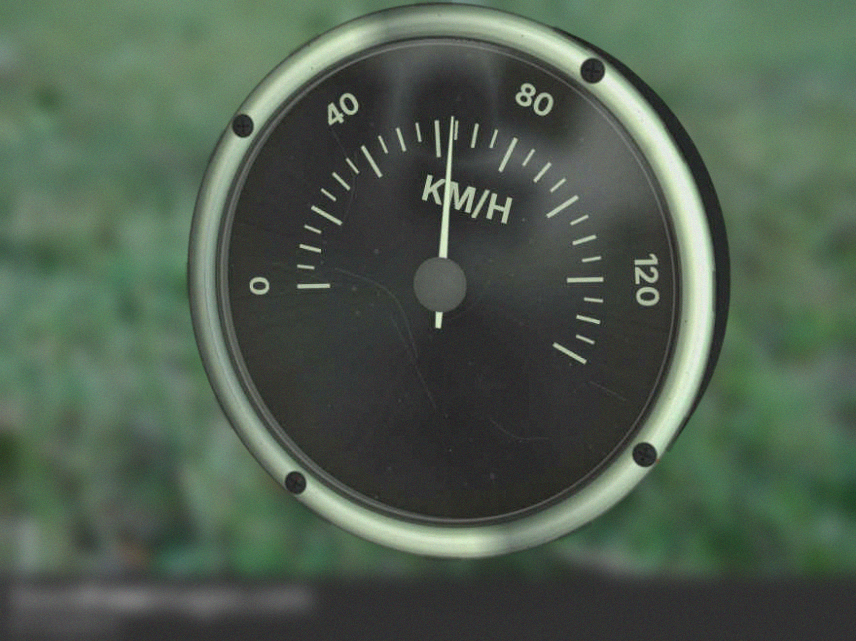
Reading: **65** km/h
